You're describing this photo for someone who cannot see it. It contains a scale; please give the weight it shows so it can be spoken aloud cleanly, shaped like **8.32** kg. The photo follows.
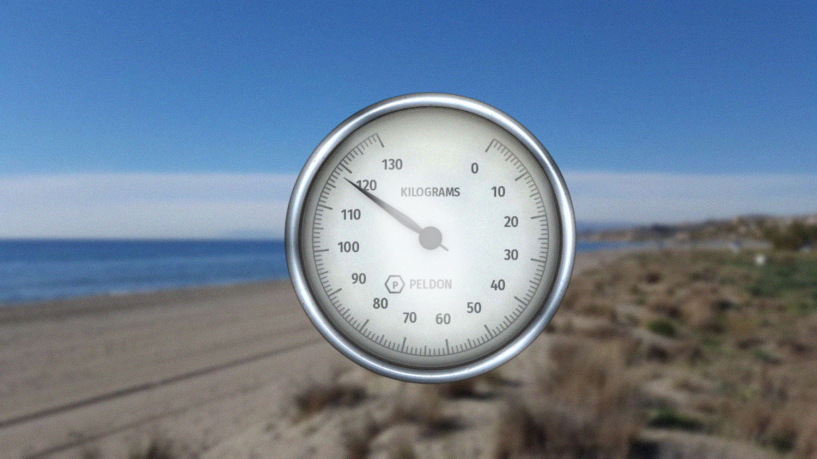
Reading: **118** kg
